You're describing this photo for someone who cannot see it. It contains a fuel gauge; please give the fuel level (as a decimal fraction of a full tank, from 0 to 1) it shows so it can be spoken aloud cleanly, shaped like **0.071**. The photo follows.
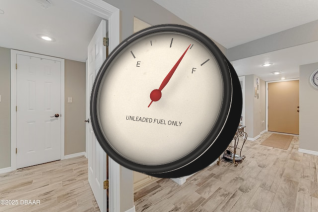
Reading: **0.75**
